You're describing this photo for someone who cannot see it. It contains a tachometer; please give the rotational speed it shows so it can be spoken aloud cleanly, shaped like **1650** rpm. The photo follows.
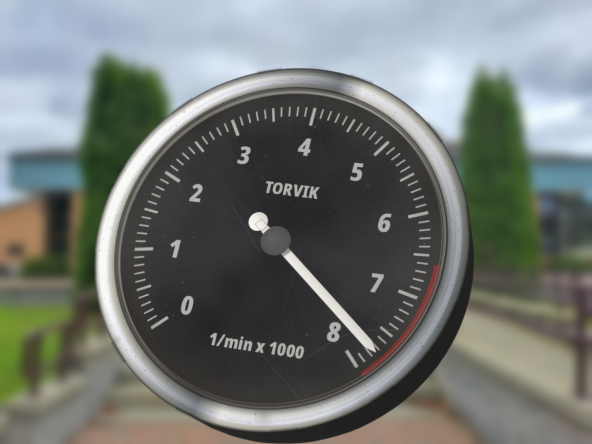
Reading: **7750** rpm
